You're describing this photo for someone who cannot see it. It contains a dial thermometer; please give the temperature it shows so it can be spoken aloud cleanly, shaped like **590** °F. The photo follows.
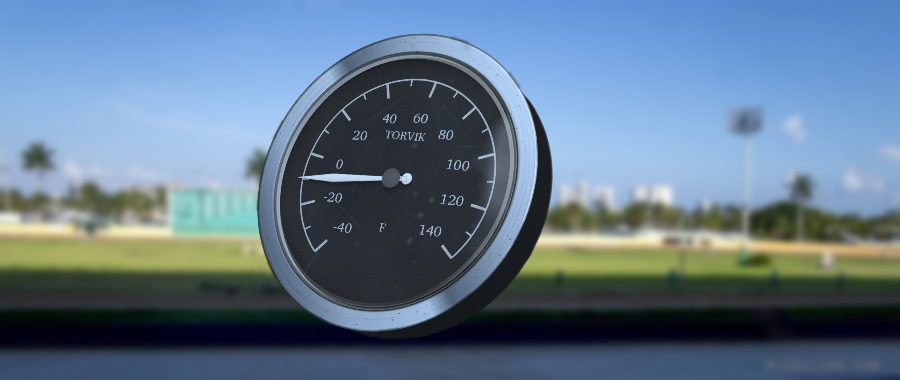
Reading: **-10** °F
